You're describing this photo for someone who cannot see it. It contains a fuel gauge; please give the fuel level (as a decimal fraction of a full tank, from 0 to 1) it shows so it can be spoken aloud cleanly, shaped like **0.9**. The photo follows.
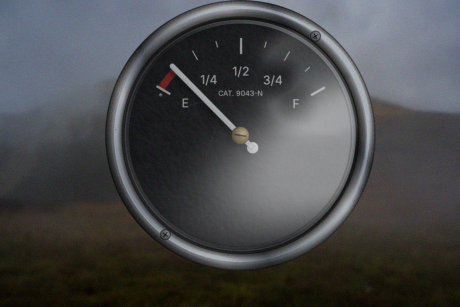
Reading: **0.125**
